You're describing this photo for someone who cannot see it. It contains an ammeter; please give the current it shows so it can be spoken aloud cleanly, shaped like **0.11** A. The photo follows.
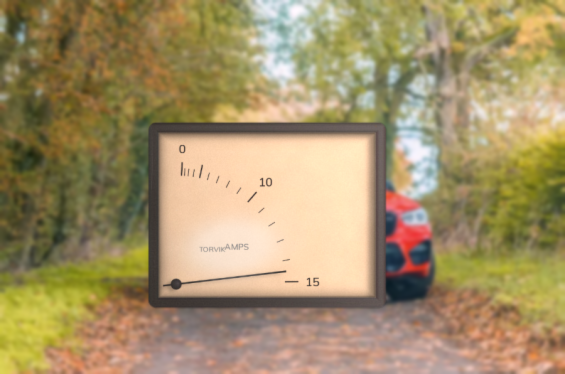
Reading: **14.5** A
